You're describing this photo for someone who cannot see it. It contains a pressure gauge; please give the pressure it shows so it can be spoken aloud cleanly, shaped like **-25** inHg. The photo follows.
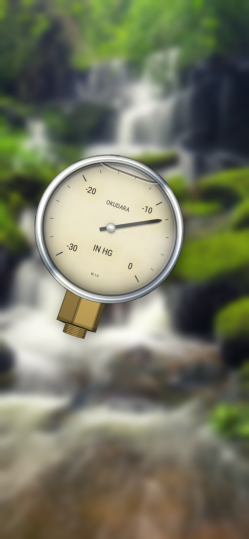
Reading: **-8** inHg
